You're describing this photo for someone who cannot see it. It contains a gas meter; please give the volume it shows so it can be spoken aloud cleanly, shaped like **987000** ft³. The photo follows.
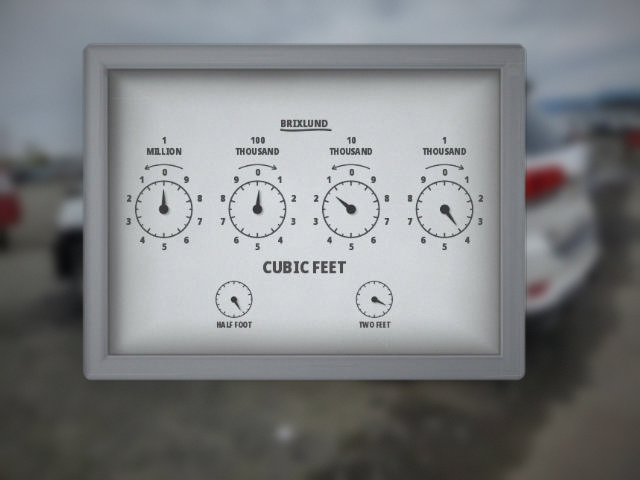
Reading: **1400** ft³
